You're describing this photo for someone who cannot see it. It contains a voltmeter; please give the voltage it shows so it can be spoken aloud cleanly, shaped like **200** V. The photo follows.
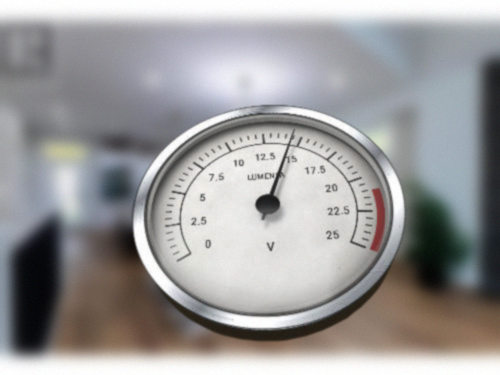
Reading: **14.5** V
